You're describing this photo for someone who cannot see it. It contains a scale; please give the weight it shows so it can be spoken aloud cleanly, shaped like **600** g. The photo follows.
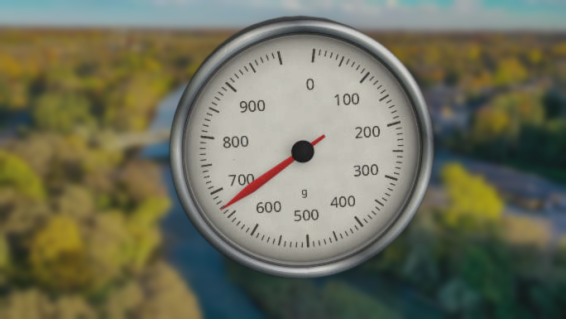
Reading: **670** g
